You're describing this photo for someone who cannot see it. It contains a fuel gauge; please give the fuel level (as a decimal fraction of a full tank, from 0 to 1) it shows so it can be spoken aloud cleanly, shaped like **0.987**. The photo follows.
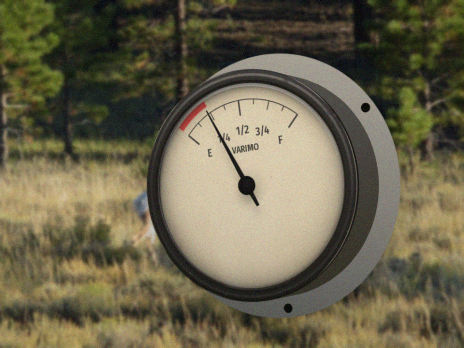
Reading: **0.25**
